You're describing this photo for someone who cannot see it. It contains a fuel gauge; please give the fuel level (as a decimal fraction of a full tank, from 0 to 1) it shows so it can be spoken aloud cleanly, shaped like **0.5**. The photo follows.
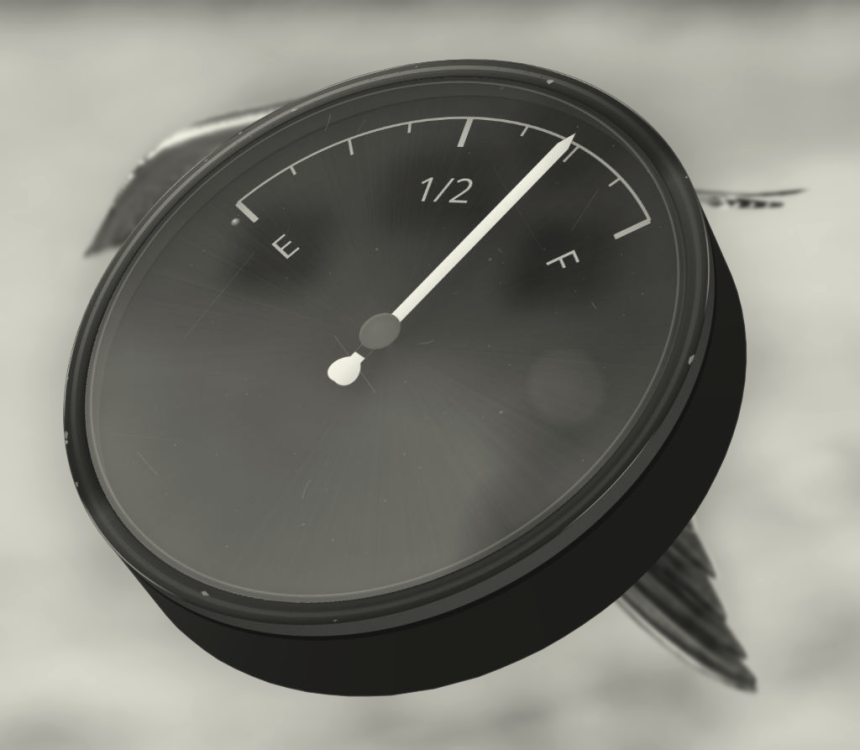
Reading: **0.75**
